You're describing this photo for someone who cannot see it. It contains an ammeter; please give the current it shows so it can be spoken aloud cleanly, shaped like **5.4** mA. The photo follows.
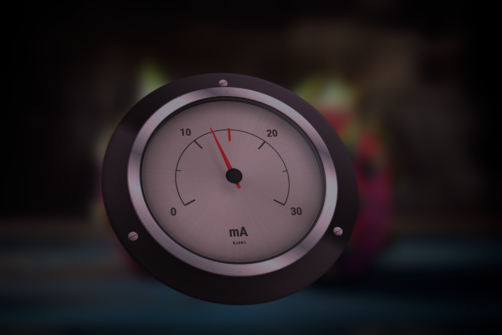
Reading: **12.5** mA
